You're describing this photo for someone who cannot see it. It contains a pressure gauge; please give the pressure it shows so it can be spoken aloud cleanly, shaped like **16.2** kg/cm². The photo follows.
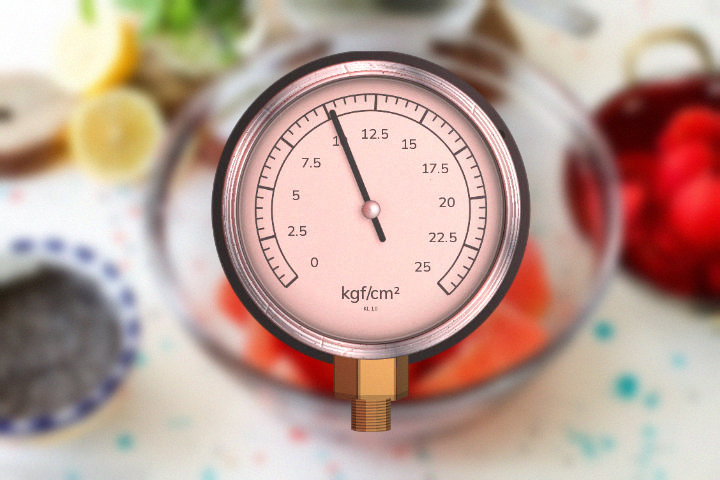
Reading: **10.25** kg/cm²
